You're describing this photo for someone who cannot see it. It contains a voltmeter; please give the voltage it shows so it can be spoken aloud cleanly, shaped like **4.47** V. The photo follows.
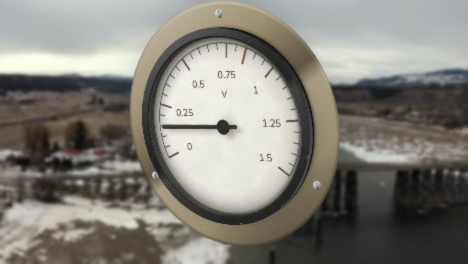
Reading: **0.15** V
